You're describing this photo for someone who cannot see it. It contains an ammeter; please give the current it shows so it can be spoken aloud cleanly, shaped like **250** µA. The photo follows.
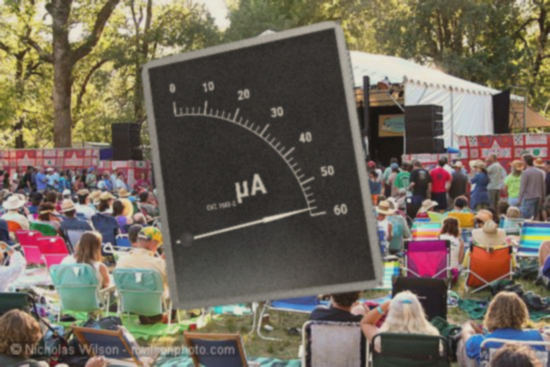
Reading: **58** µA
